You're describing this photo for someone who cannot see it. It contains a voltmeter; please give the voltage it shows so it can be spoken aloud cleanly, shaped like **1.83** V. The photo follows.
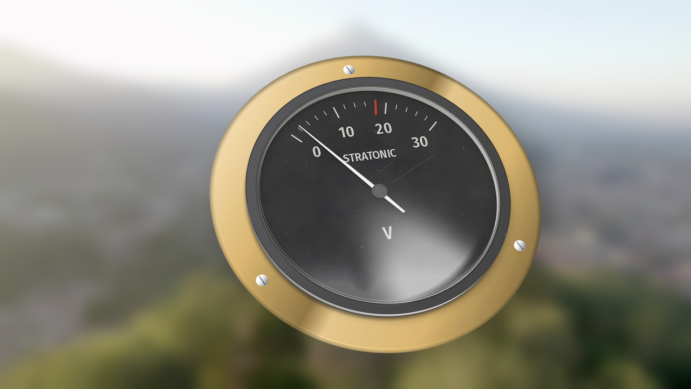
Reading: **2** V
